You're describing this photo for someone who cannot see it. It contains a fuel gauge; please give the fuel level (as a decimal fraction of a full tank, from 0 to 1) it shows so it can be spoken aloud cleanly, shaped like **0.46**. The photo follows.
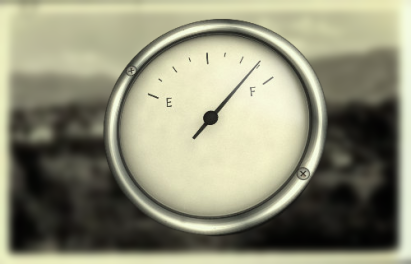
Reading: **0.875**
